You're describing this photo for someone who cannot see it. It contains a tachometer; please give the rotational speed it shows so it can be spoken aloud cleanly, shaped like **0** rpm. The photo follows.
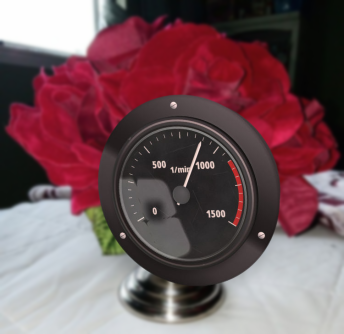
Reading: **900** rpm
